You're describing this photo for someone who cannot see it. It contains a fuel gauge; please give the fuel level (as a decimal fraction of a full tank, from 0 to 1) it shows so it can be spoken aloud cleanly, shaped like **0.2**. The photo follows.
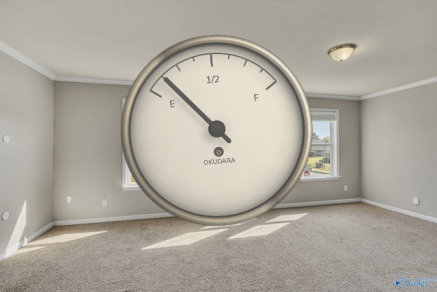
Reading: **0.125**
